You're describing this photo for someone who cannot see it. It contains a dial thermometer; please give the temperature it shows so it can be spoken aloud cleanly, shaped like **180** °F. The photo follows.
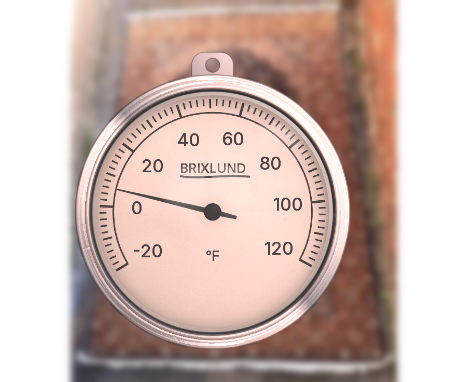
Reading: **6** °F
